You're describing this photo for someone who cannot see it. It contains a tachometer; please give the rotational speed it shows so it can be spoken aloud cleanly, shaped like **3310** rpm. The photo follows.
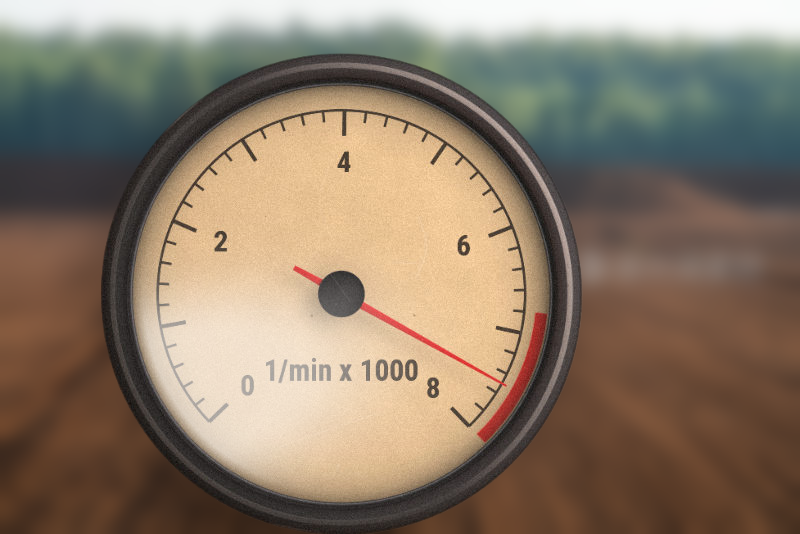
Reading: **7500** rpm
